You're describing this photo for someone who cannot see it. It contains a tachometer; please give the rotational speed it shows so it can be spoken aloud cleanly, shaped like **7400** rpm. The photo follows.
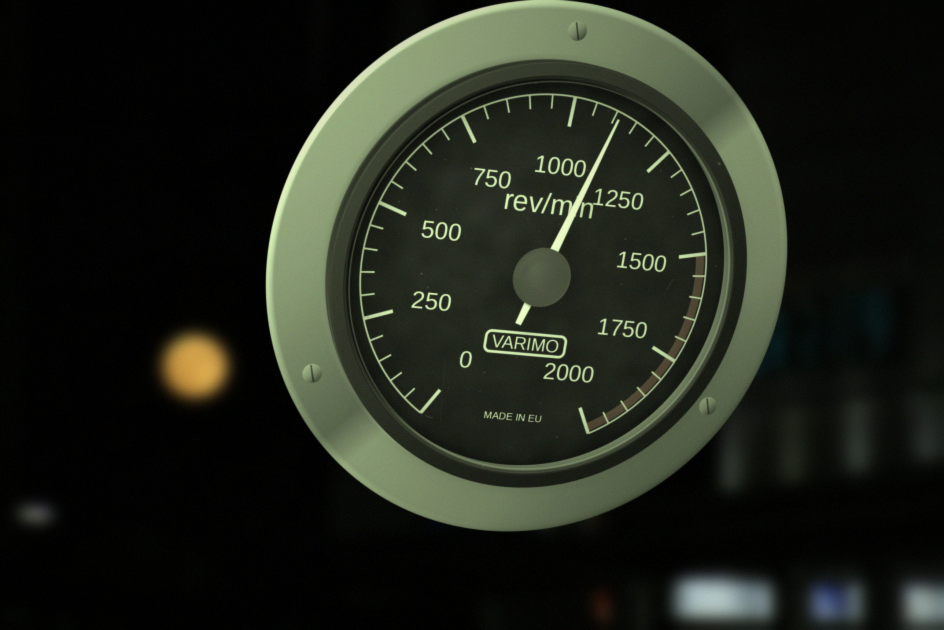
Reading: **1100** rpm
